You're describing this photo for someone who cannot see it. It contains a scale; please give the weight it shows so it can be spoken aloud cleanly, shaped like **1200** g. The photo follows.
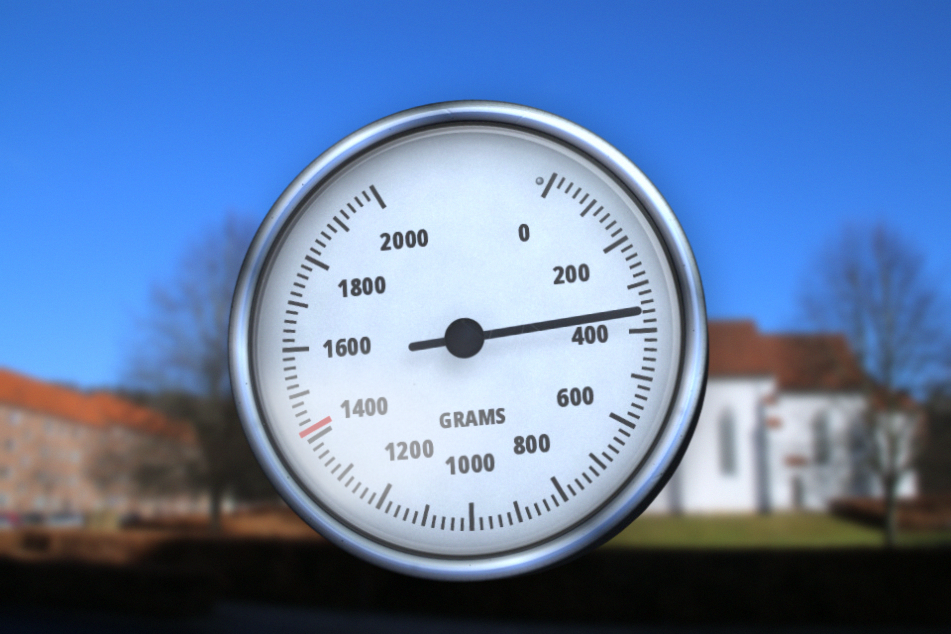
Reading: **360** g
